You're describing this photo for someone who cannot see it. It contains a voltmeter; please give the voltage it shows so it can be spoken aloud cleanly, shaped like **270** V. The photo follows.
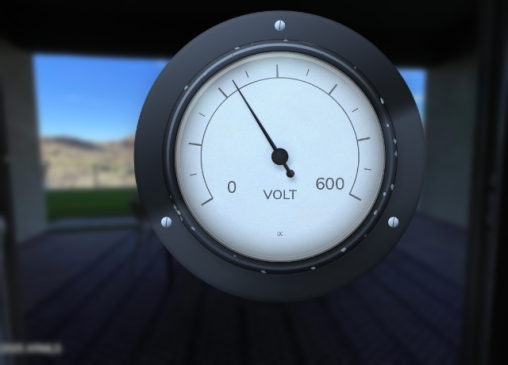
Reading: **225** V
